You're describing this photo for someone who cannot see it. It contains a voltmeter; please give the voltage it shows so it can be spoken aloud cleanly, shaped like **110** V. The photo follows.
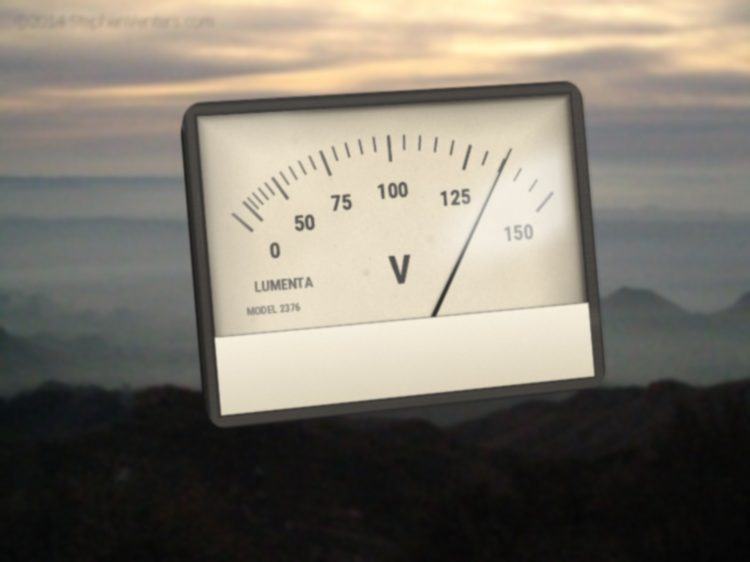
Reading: **135** V
